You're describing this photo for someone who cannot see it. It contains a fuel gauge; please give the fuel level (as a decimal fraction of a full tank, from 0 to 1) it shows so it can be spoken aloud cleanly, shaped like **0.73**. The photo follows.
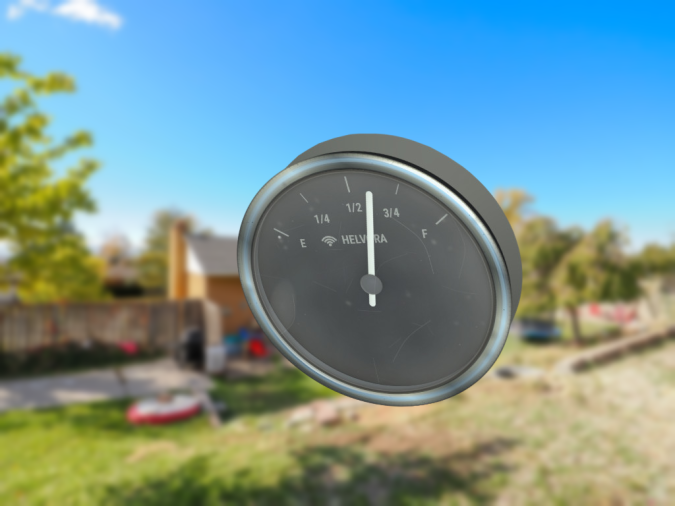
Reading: **0.625**
